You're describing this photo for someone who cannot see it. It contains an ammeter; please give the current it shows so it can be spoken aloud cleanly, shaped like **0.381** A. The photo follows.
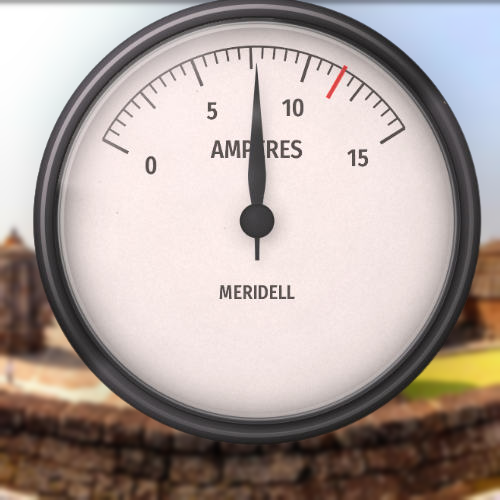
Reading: **7.75** A
